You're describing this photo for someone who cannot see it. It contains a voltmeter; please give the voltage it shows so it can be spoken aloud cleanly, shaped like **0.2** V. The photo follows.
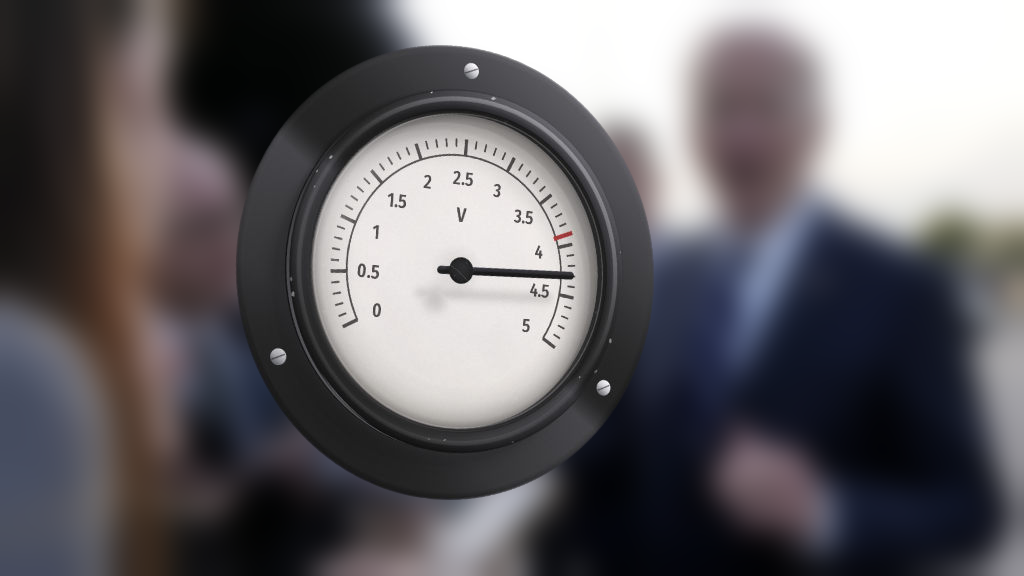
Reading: **4.3** V
